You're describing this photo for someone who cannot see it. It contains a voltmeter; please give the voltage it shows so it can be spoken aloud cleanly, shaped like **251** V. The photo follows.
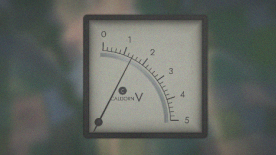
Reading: **1.4** V
